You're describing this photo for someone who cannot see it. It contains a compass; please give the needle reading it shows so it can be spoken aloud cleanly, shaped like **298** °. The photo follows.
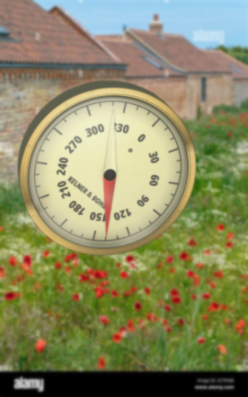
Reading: **140** °
